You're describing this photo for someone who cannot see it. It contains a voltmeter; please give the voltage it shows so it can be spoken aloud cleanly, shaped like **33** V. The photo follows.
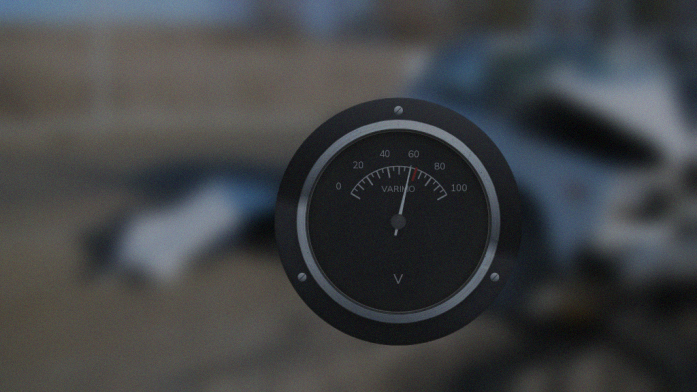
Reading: **60** V
